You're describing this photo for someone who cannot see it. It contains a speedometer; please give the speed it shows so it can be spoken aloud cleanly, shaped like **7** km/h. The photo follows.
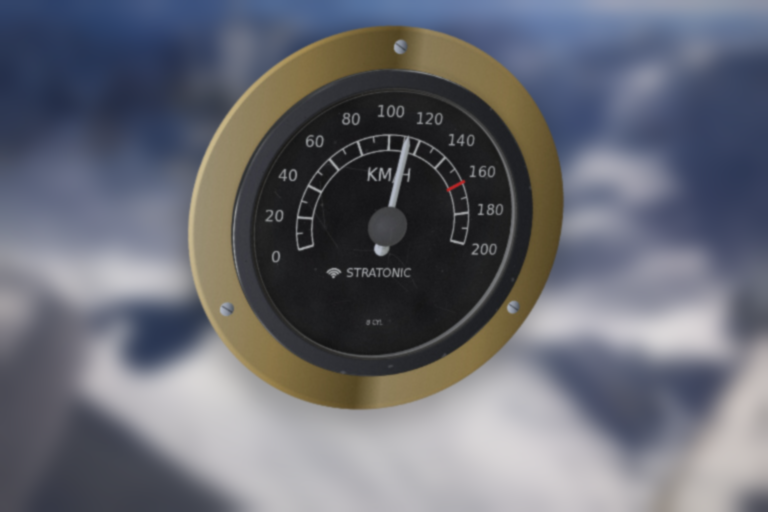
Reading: **110** km/h
